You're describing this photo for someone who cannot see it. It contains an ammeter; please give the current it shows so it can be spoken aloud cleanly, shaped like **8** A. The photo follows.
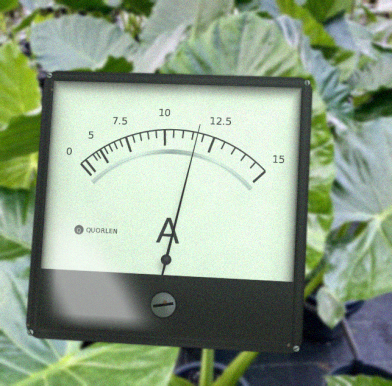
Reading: **11.75** A
